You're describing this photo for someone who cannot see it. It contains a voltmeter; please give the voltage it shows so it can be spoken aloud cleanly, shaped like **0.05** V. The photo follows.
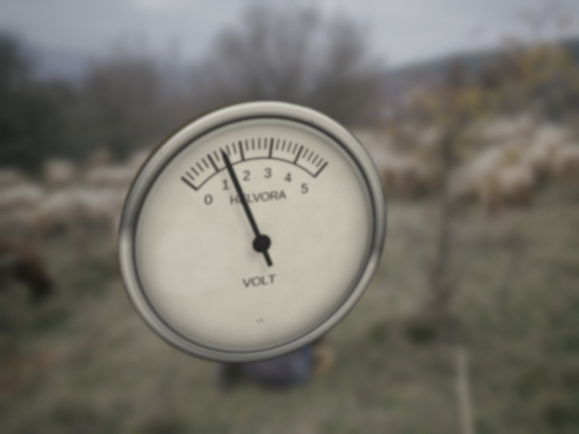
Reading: **1.4** V
